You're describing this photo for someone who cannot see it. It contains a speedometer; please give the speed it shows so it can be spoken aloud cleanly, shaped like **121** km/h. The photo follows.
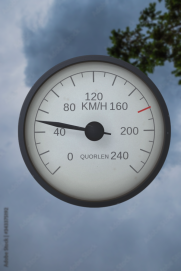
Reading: **50** km/h
